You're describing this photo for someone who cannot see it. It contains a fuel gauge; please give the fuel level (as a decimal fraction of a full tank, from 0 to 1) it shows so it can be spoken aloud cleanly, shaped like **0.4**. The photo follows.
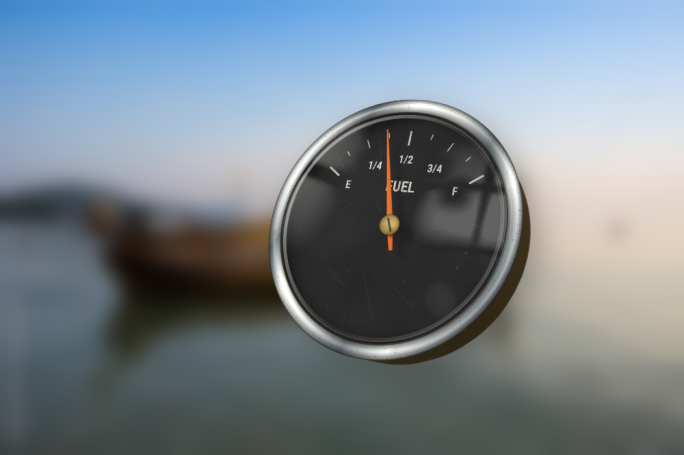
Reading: **0.375**
